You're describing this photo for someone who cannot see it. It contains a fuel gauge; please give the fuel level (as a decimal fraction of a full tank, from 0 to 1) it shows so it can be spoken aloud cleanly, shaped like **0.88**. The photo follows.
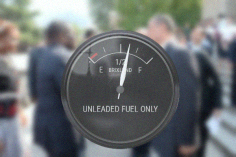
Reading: **0.625**
